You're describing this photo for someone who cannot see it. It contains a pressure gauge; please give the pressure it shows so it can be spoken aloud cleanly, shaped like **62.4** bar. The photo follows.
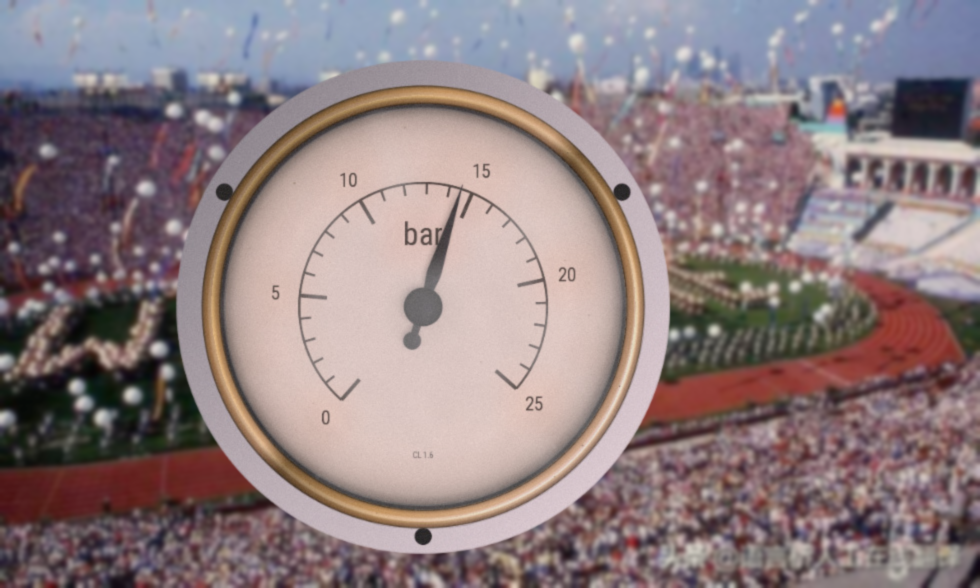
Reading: **14.5** bar
